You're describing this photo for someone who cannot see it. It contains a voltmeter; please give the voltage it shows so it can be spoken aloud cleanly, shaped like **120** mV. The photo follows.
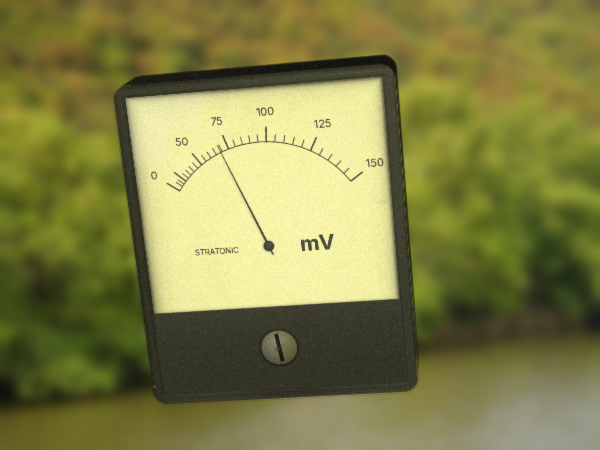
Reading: **70** mV
